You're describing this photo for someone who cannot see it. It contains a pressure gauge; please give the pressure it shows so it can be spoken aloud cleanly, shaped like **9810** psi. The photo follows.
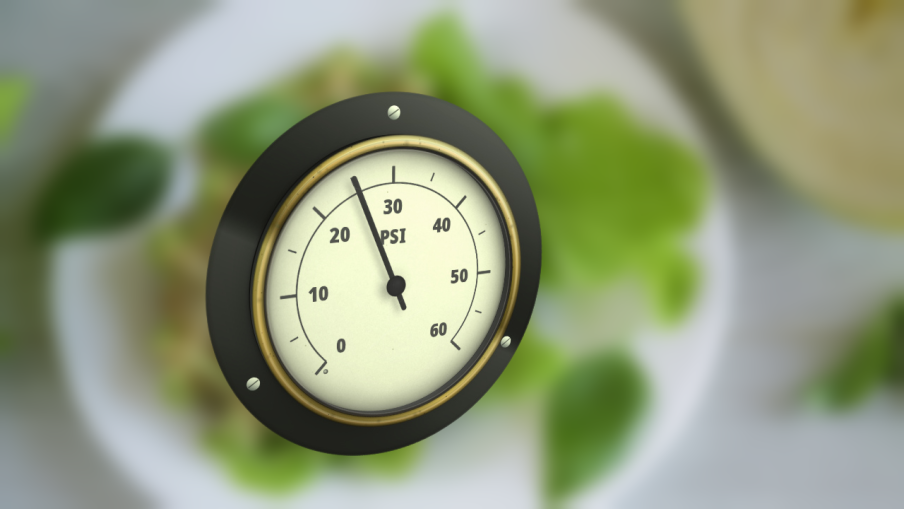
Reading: **25** psi
